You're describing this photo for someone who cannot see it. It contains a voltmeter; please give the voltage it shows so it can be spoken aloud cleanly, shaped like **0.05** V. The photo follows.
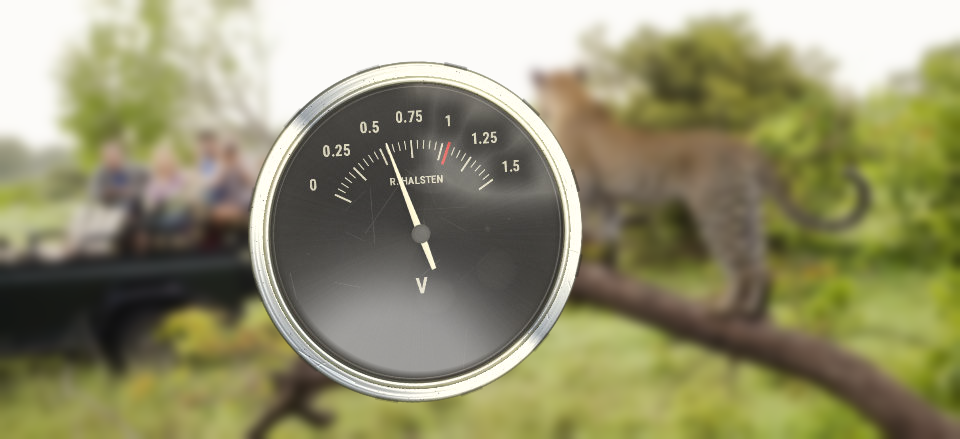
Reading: **0.55** V
